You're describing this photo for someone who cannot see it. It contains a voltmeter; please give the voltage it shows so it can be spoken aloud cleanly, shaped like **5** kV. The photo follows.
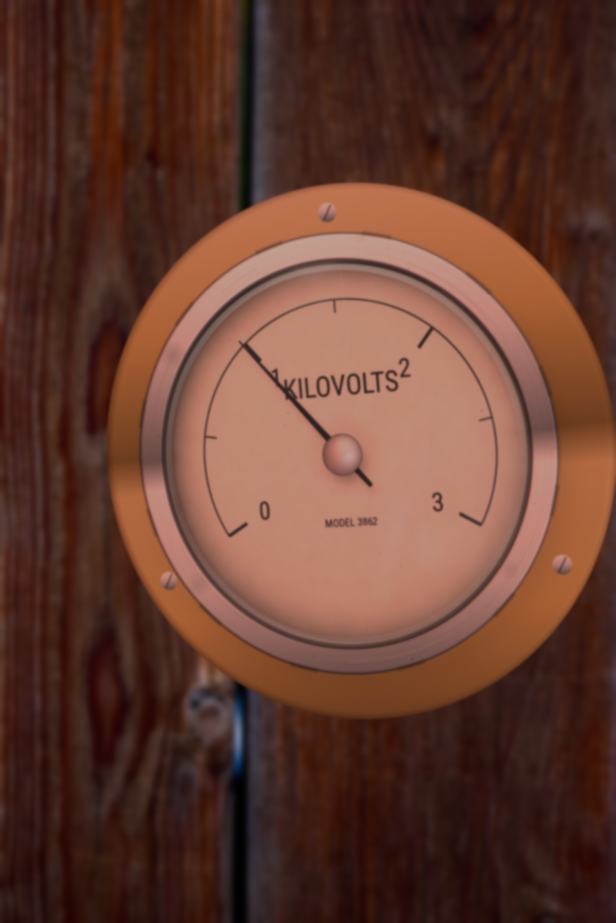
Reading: **1** kV
